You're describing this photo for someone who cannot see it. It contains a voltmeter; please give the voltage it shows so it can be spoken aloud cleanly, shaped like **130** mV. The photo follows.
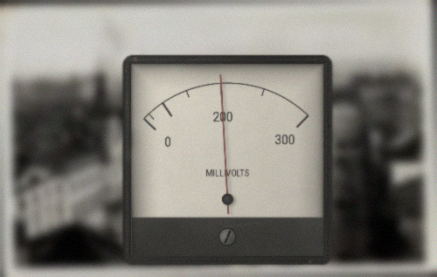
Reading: **200** mV
